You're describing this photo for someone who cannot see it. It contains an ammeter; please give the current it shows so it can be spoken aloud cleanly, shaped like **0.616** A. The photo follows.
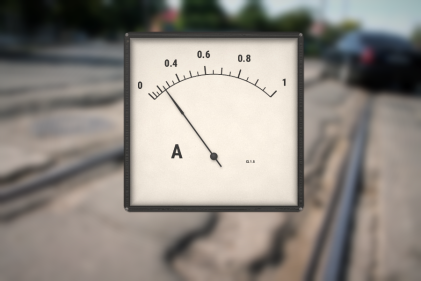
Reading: **0.25** A
